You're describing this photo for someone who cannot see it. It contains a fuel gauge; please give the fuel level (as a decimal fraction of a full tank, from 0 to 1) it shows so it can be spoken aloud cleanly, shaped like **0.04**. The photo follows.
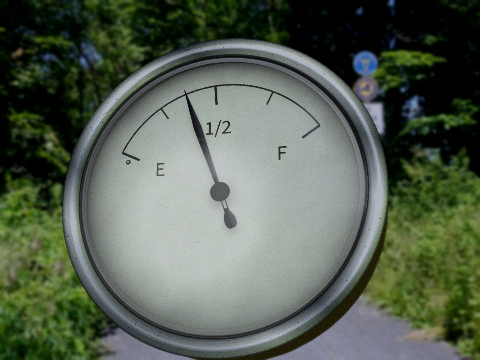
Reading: **0.375**
